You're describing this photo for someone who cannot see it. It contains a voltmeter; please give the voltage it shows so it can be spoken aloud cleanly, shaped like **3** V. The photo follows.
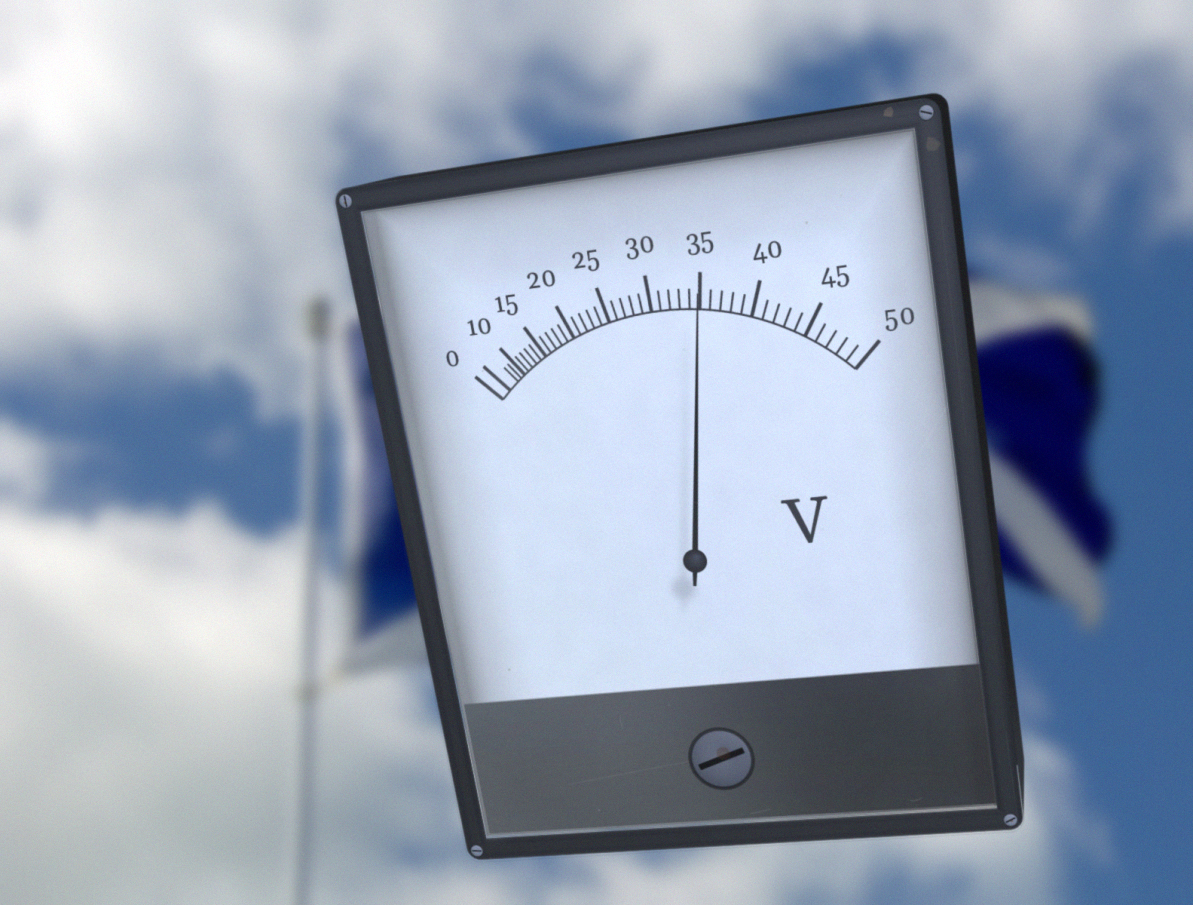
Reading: **35** V
